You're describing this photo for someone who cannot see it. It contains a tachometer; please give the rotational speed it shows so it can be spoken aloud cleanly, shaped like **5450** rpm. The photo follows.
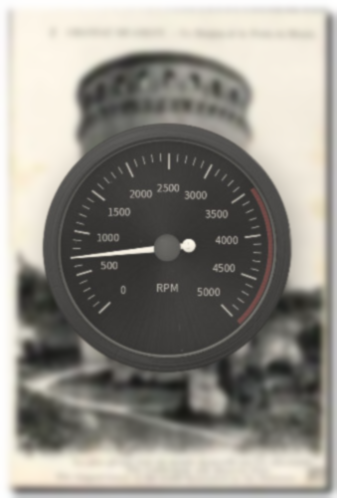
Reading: **700** rpm
